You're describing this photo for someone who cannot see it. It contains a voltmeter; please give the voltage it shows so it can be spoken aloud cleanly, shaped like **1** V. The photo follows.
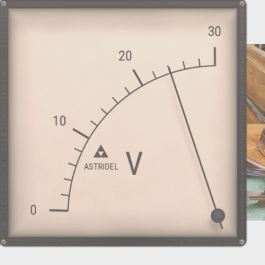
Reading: **24** V
